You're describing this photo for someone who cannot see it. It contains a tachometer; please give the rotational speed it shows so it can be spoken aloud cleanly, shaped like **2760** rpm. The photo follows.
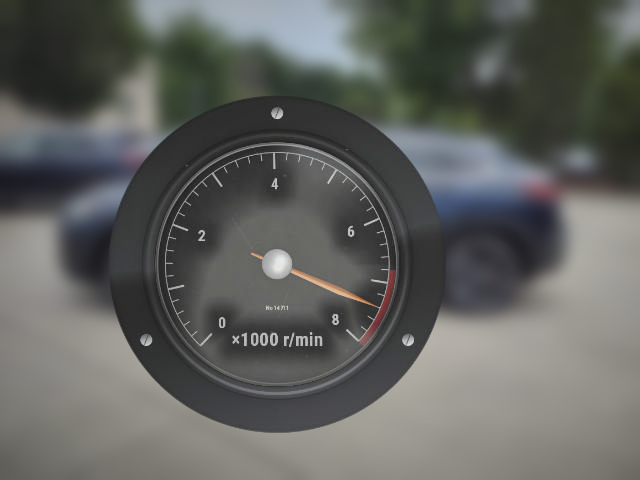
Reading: **7400** rpm
